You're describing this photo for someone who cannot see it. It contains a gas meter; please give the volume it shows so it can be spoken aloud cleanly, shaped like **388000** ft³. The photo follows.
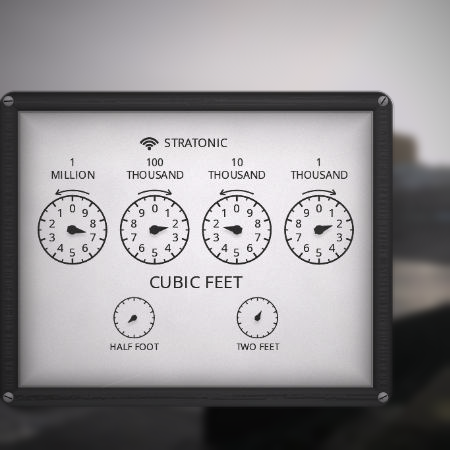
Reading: **722200** ft³
